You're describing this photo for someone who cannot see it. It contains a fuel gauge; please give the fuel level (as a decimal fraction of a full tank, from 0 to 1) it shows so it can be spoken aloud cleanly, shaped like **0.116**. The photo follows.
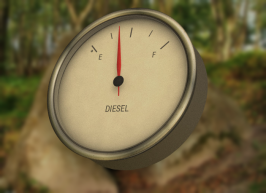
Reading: **0.375**
